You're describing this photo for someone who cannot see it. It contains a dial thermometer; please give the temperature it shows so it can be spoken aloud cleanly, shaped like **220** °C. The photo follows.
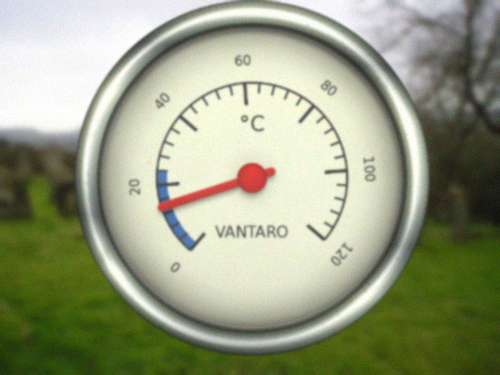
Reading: **14** °C
